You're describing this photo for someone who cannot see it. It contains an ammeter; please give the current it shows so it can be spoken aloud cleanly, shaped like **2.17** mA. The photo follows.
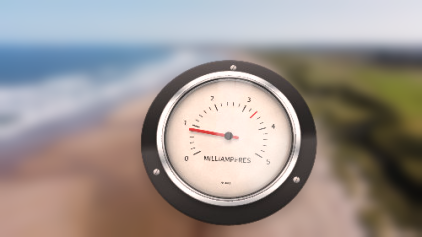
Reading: **0.8** mA
